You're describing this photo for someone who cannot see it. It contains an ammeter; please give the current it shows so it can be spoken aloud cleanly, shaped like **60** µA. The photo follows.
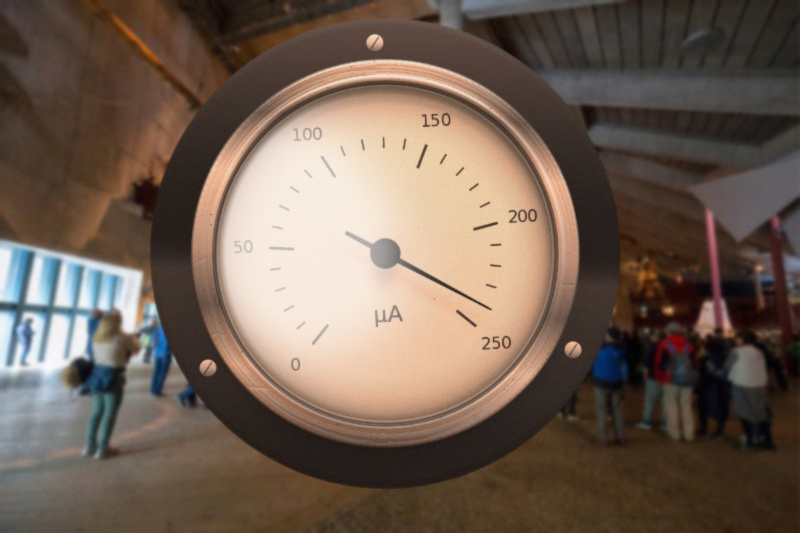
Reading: **240** µA
